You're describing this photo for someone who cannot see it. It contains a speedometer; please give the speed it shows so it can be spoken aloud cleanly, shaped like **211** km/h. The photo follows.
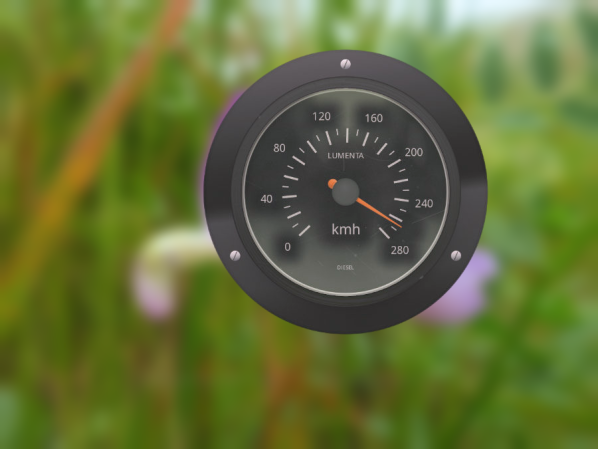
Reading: **265** km/h
